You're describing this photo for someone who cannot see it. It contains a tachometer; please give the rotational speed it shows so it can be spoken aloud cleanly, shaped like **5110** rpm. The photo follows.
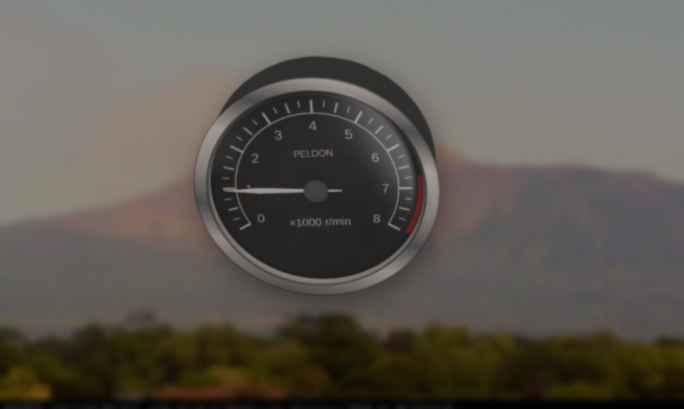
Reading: **1000** rpm
